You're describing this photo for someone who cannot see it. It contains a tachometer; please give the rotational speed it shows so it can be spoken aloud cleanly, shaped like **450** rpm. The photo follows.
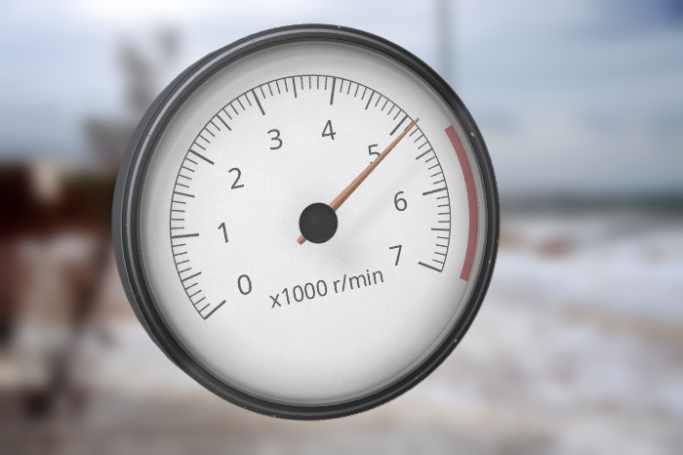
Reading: **5100** rpm
